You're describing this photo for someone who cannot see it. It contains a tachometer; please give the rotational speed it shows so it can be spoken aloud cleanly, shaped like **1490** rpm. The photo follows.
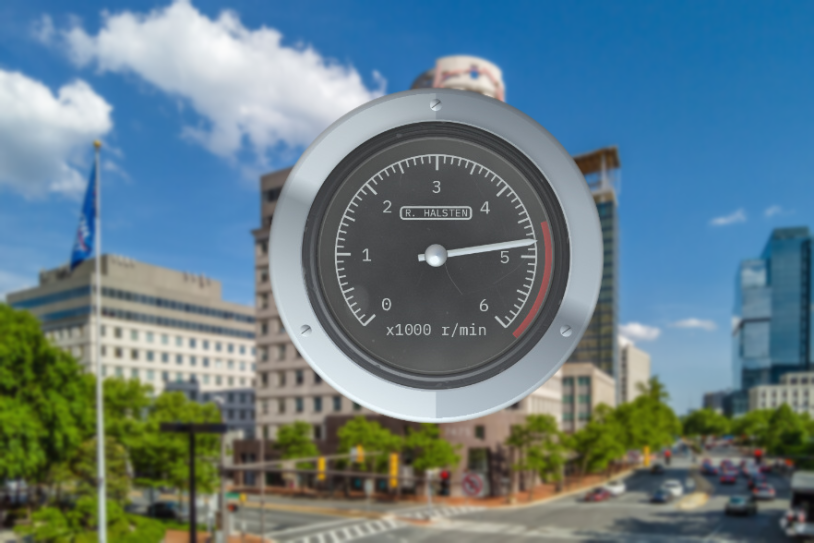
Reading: **4800** rpm
